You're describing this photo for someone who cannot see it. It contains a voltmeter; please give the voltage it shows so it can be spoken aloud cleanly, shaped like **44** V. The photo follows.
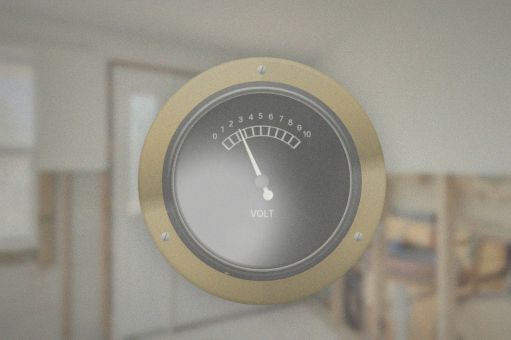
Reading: **2.5** V
